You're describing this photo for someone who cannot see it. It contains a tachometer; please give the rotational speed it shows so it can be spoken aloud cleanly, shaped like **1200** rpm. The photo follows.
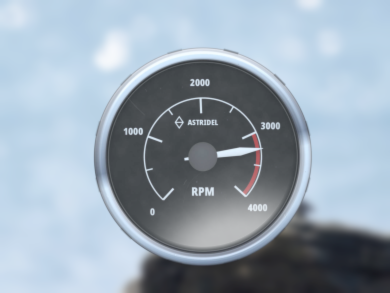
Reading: **3250** rpm
